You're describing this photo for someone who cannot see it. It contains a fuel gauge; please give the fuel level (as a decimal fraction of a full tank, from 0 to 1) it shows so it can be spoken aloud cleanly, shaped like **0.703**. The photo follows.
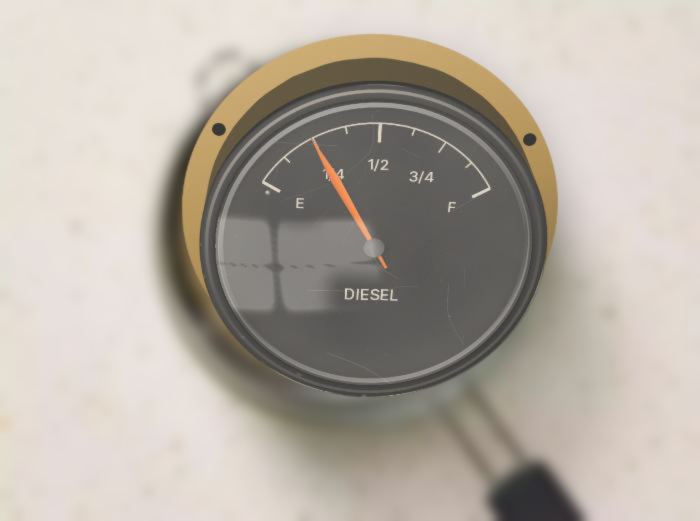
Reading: **0.25**
